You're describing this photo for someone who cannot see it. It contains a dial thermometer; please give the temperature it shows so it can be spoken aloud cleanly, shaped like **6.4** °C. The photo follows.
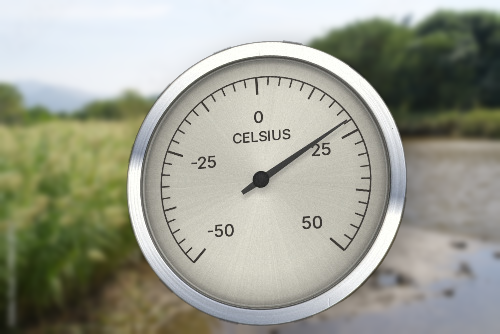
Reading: **22.5** °C
